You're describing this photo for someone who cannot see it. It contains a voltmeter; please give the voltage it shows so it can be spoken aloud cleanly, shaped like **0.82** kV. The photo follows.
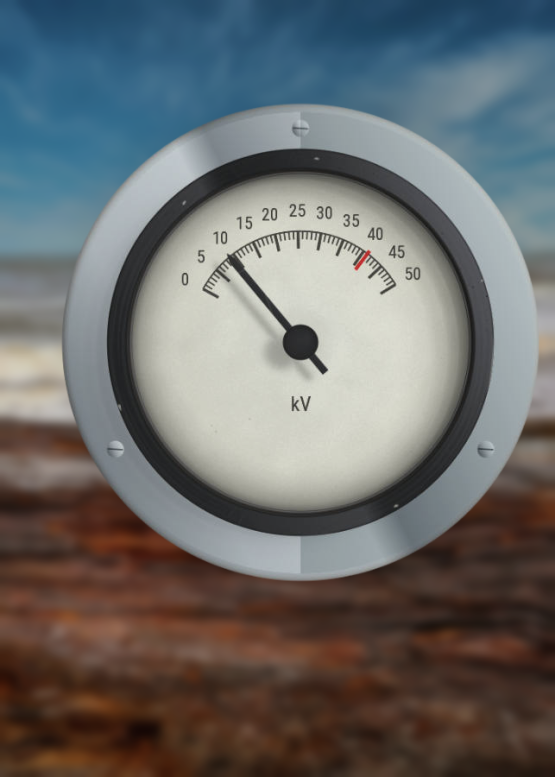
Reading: **9** kV
